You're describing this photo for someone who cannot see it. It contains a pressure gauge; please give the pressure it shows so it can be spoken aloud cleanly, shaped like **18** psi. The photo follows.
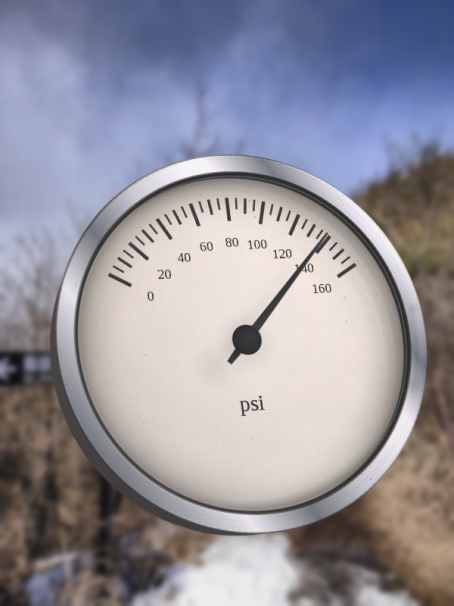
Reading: **137.5** psi
